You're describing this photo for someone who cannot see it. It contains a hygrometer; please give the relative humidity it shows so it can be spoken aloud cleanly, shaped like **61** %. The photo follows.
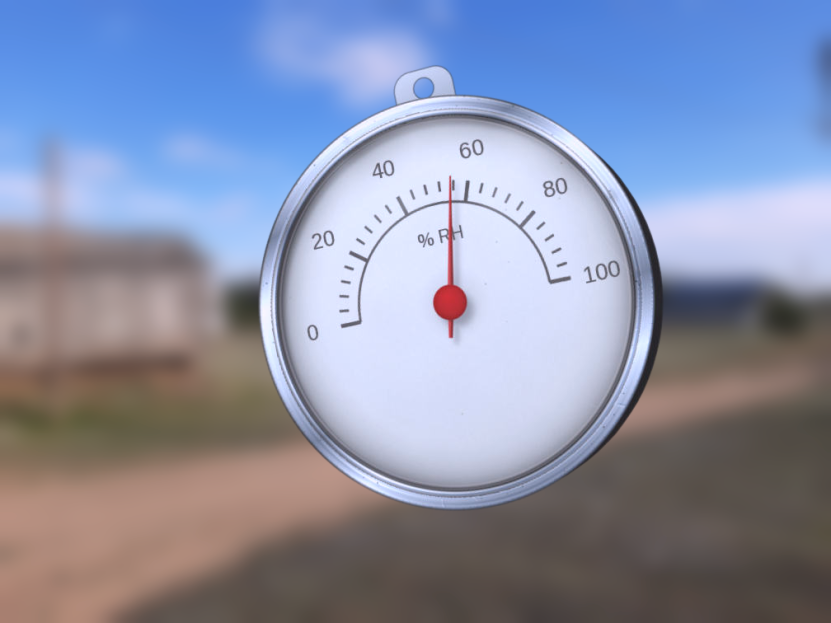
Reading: **56** %
